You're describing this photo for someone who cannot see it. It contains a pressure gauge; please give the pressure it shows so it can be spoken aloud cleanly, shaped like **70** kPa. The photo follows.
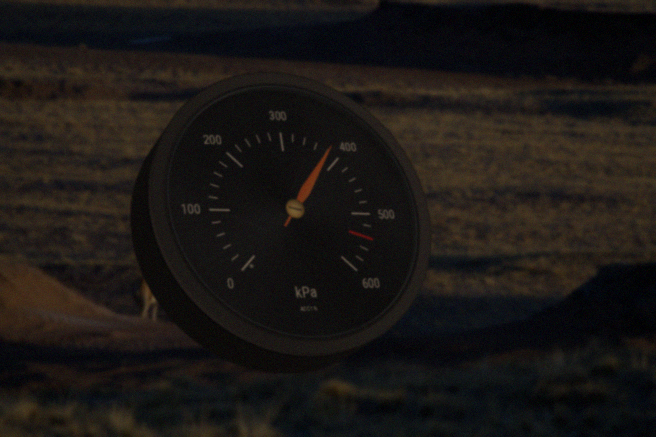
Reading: **380** kPa
